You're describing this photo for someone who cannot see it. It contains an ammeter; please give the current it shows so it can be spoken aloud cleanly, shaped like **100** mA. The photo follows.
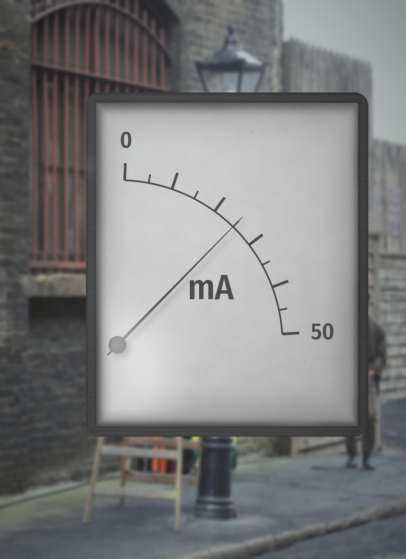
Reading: **25** mA
